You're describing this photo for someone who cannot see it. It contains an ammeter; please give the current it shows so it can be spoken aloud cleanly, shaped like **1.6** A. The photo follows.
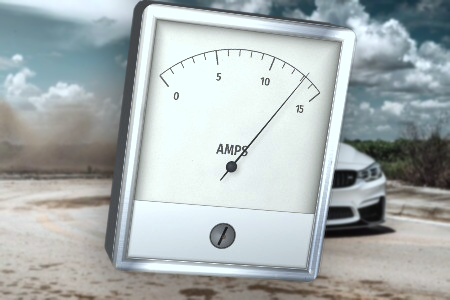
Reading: **13** A
